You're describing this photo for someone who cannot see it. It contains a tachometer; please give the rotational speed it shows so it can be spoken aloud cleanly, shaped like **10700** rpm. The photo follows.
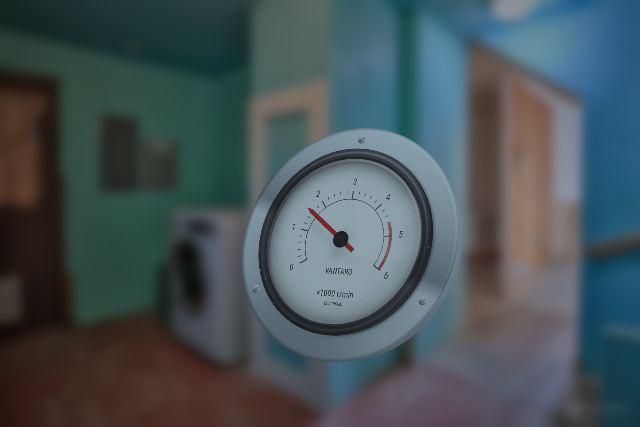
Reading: **1600** rpm
